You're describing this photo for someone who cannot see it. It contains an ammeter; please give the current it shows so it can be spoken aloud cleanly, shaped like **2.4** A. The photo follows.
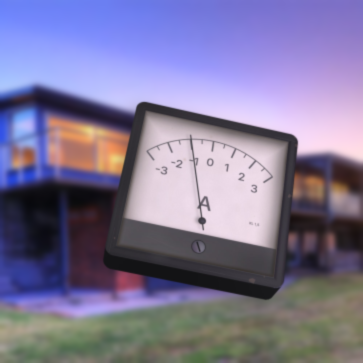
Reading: **-1** A
